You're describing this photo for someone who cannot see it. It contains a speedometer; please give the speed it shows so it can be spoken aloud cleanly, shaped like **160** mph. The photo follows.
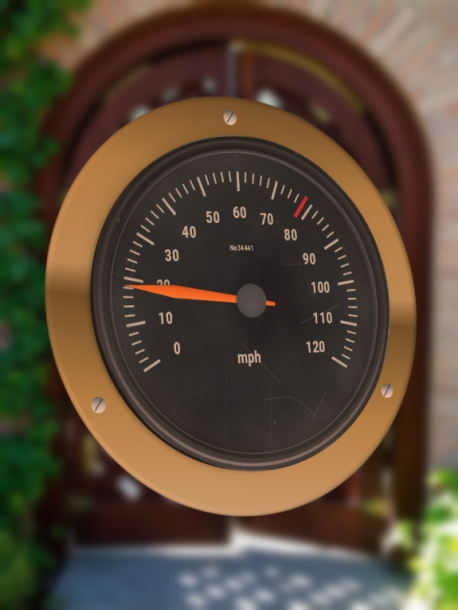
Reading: **18** mph
